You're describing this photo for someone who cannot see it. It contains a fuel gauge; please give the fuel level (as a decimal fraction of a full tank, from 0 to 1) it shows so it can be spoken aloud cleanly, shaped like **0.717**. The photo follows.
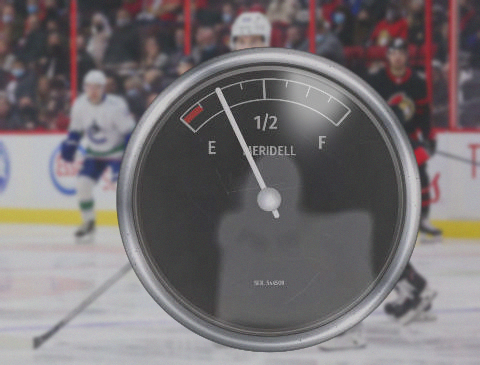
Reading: **0.25**
